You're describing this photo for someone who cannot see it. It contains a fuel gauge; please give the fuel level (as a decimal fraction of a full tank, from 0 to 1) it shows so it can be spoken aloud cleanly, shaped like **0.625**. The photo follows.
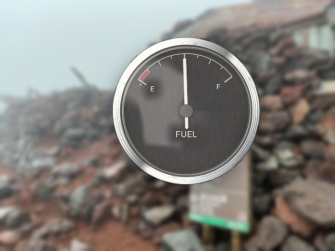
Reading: **0.5**
